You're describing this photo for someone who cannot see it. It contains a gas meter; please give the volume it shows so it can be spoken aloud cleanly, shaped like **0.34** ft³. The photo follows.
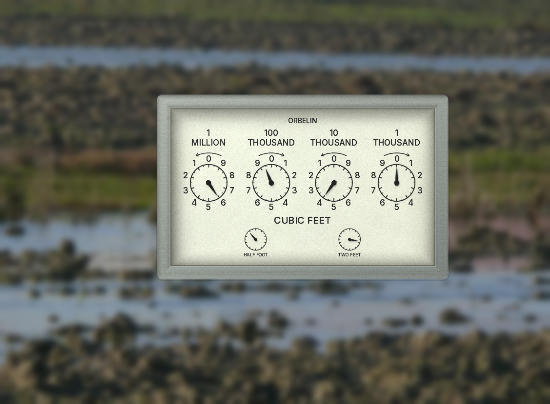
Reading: **594000** ft³
